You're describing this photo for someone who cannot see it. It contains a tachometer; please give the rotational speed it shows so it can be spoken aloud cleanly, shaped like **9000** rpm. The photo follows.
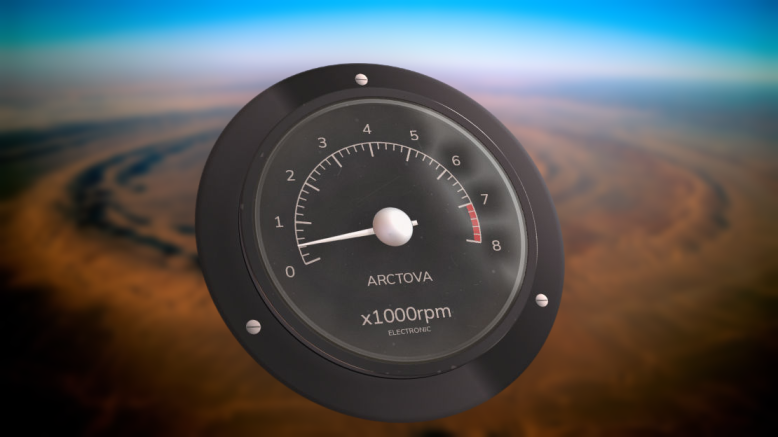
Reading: **400** rpm
